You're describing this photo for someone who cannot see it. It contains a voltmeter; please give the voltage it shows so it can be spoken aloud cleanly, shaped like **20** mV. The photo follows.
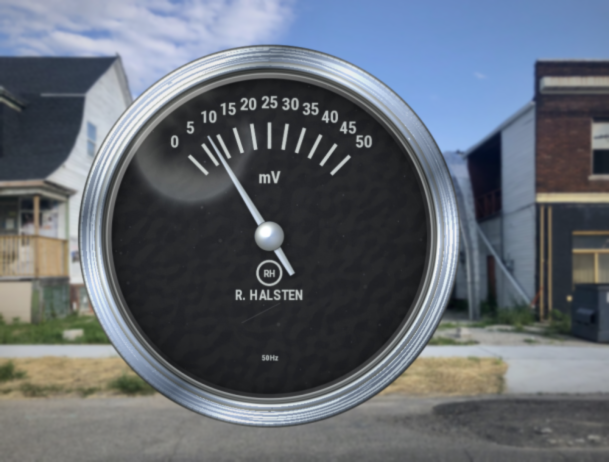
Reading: **7.5** mV
